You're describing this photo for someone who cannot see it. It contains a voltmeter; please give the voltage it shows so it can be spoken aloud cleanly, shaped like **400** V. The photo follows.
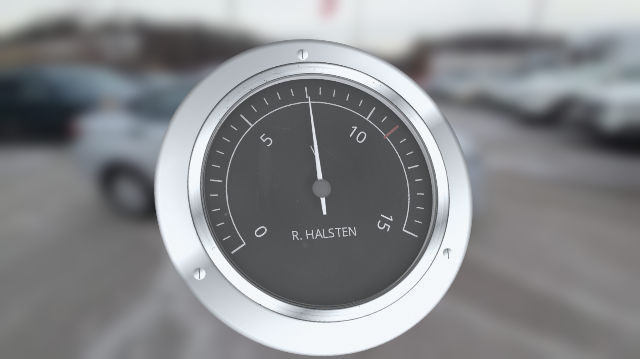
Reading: **7.5** V
